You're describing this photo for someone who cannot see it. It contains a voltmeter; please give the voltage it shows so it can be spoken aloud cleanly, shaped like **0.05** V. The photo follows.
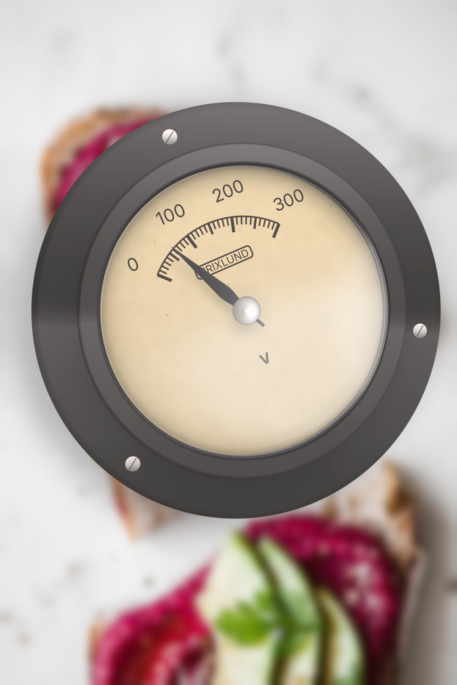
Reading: **60** V
